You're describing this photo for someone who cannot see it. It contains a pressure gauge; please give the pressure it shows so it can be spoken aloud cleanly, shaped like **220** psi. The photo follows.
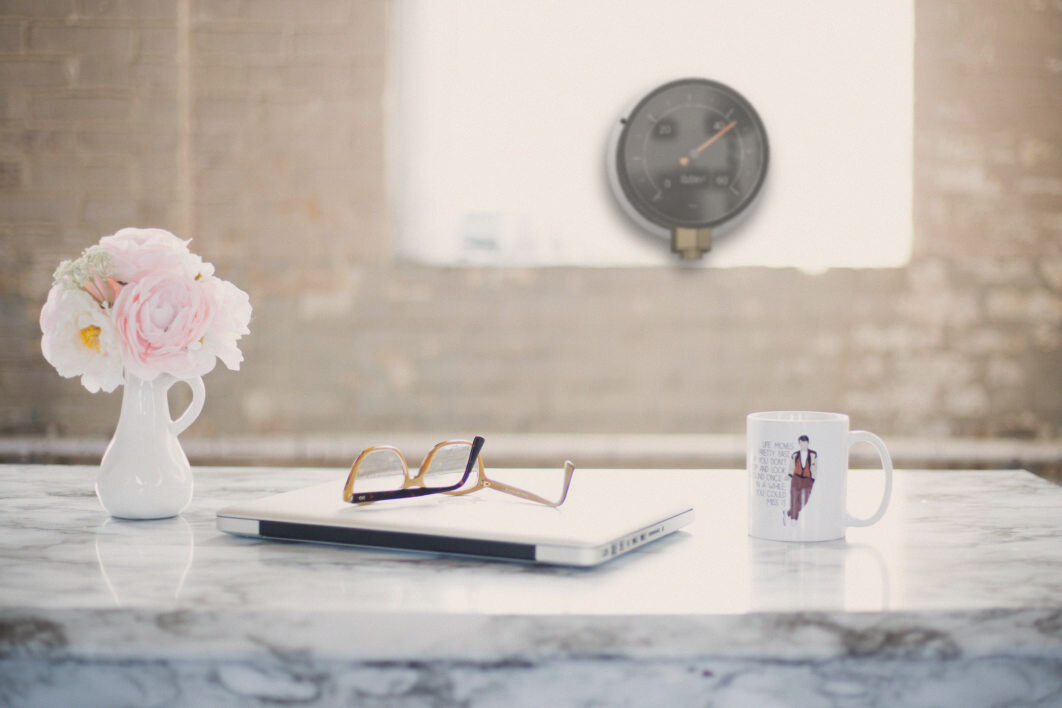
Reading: **42.5** psi
